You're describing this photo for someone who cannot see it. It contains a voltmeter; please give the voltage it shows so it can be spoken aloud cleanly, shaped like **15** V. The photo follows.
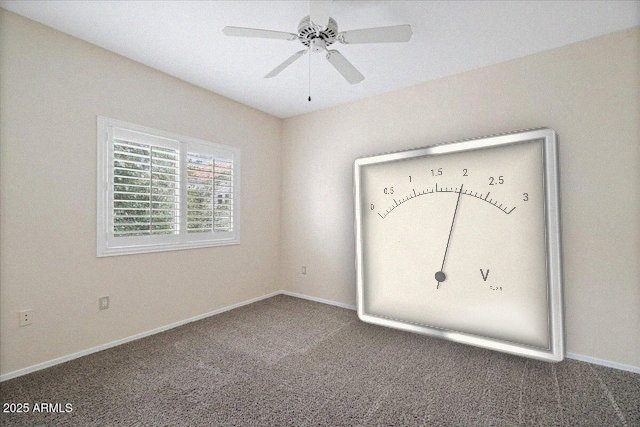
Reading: **2** V
